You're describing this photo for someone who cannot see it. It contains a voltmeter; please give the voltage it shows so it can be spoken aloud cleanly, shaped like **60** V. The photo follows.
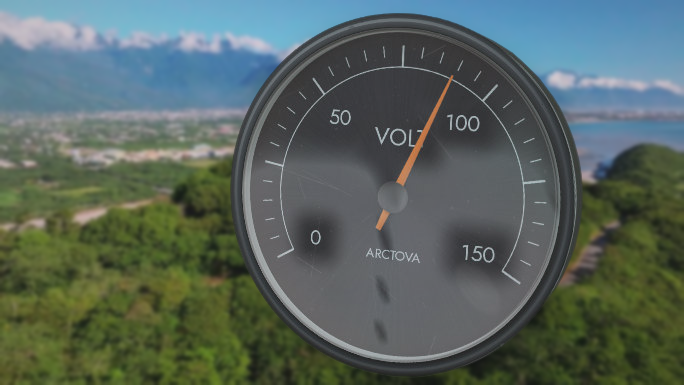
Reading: **90** V
